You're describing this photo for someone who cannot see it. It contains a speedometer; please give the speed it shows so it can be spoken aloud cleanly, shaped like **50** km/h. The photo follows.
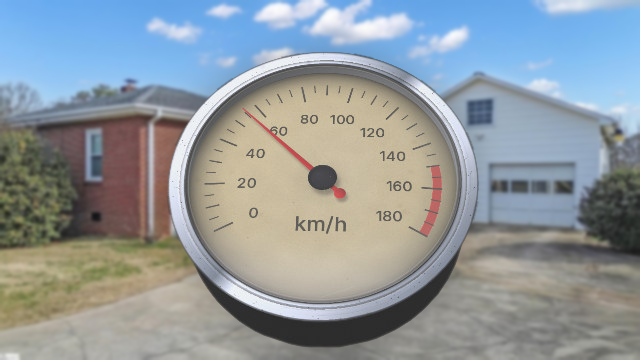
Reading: **55** km/h
